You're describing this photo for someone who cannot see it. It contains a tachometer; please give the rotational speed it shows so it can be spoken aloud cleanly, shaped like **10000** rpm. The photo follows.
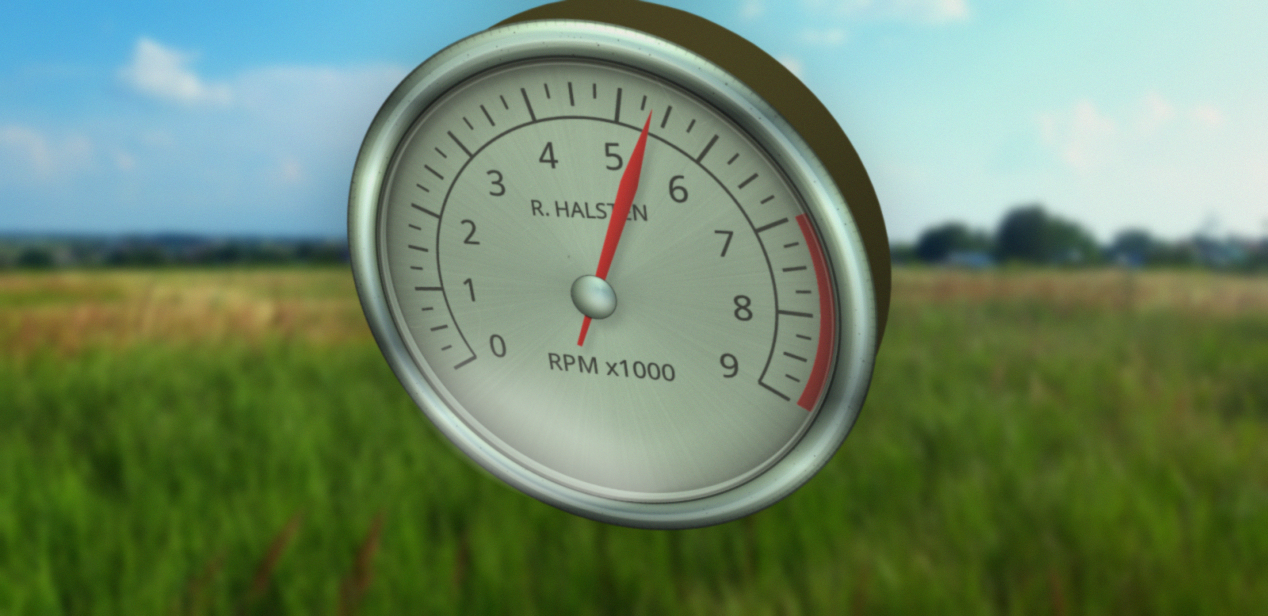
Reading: **5375** rpm
